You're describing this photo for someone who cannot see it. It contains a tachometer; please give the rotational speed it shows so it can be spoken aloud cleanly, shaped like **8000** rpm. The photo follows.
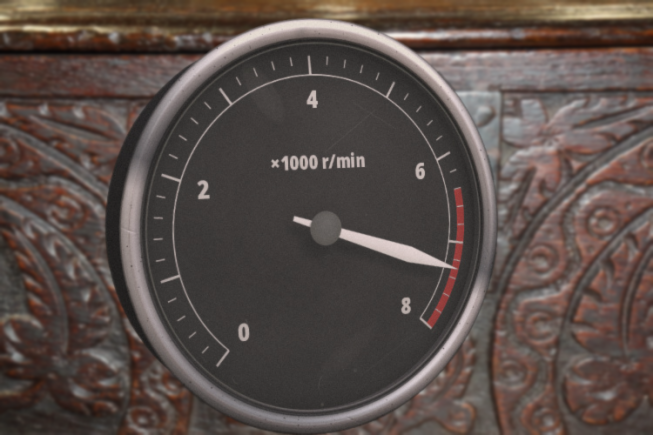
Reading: **7300** rpm
